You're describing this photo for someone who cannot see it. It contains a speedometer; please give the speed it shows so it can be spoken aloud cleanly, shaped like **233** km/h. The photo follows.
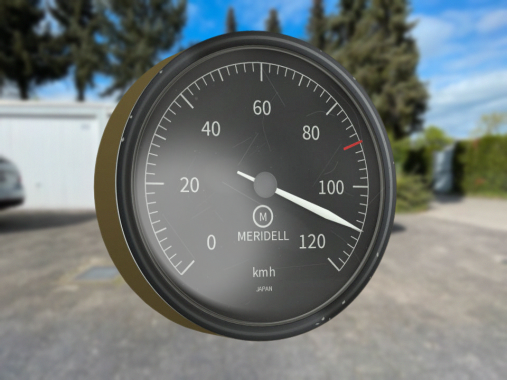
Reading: **110** km/h
